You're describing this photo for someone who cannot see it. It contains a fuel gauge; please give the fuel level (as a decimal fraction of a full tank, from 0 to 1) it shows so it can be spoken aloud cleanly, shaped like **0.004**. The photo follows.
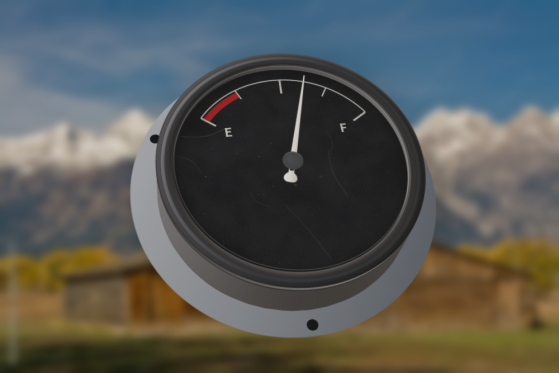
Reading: **0.625**
